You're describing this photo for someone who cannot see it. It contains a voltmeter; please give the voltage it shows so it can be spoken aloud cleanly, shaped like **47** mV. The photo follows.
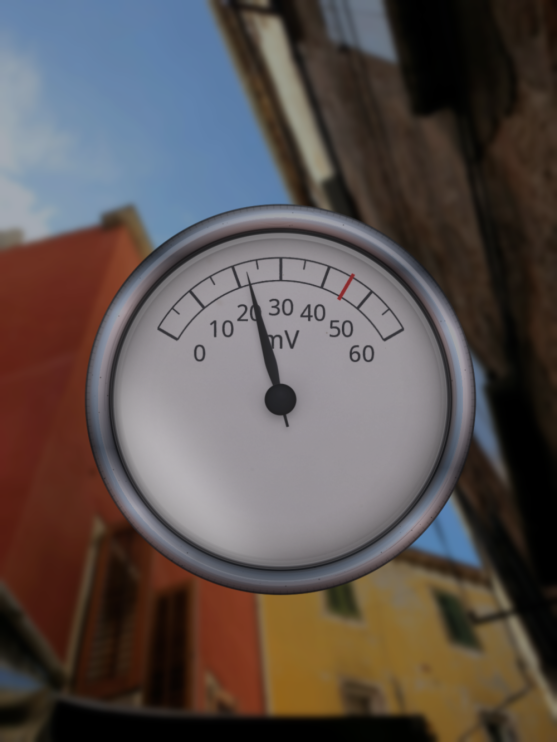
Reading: **22.5** mV
